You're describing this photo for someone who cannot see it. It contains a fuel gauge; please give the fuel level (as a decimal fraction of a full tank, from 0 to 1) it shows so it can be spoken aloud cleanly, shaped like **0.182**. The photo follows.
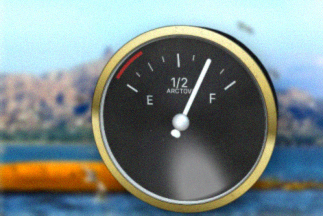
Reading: **0.75**
